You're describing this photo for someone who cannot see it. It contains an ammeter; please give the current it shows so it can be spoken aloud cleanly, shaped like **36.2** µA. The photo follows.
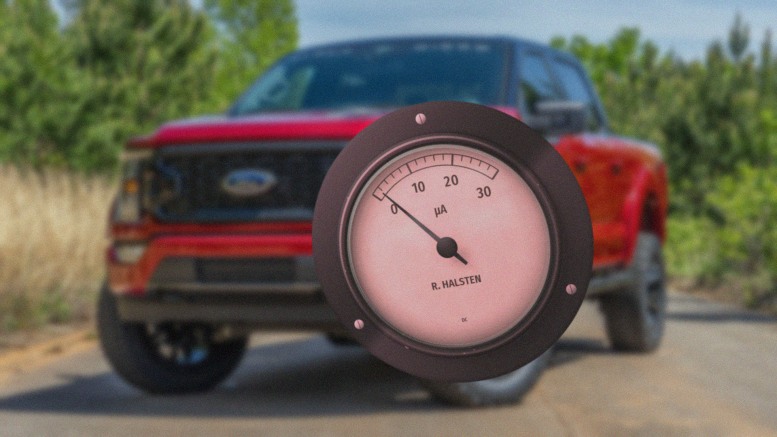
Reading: **2** µA
